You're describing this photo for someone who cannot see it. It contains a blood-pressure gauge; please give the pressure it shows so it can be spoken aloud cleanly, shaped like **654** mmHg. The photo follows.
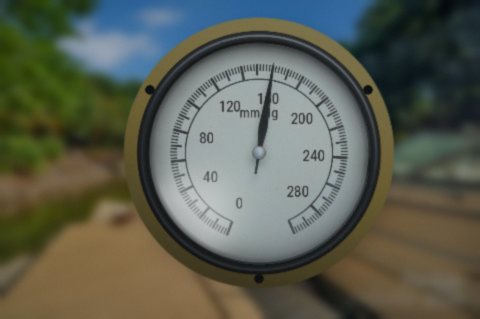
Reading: **160** mmHg
